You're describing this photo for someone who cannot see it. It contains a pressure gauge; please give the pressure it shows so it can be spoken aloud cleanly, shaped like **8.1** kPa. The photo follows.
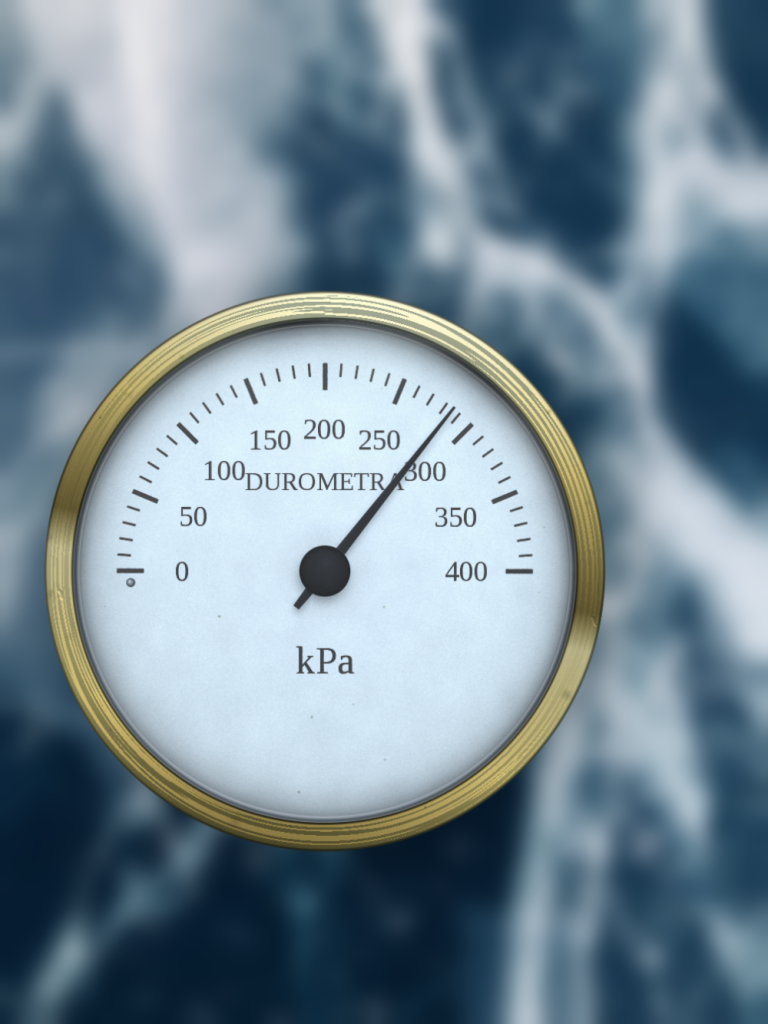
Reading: **285** kPa
